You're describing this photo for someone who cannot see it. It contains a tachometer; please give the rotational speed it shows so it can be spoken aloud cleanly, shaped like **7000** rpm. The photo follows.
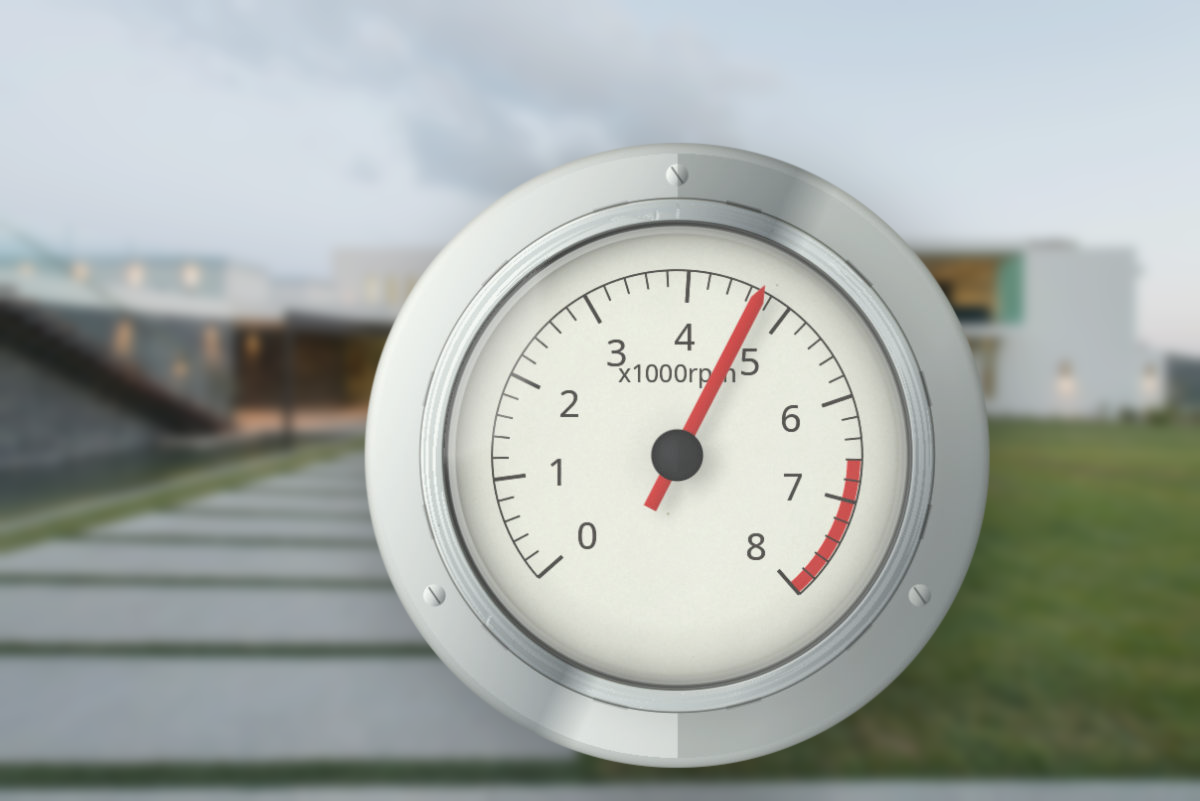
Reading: **4700** rpm
